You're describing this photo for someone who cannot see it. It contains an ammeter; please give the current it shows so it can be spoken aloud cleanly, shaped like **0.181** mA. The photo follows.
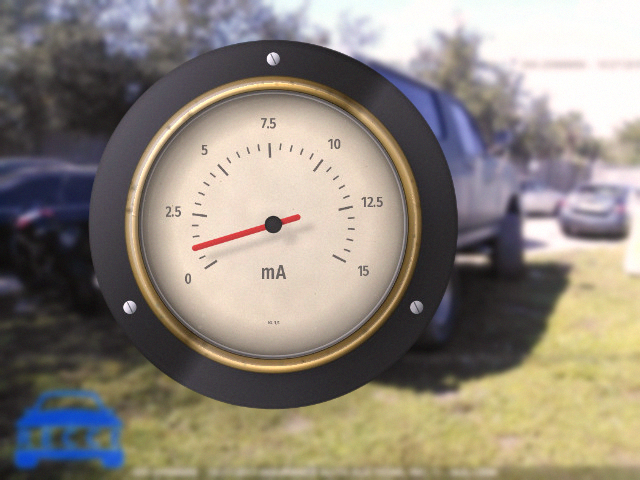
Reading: **1** mA
